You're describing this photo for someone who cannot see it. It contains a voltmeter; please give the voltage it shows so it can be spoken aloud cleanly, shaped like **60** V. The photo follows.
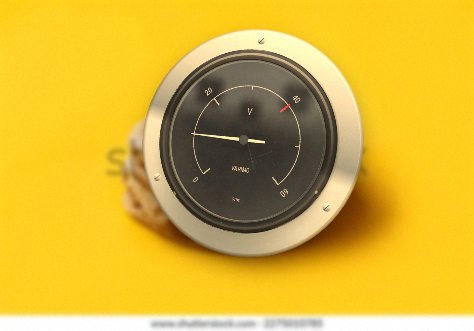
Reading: **10** V
